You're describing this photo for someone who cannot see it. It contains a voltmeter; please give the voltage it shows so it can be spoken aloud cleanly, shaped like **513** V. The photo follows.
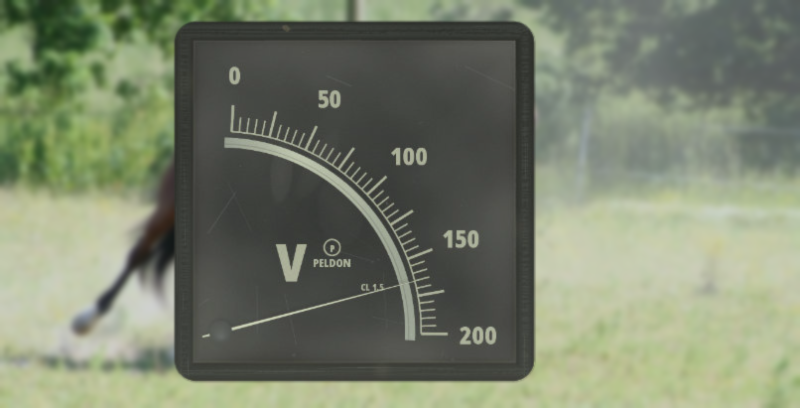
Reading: **165** V
